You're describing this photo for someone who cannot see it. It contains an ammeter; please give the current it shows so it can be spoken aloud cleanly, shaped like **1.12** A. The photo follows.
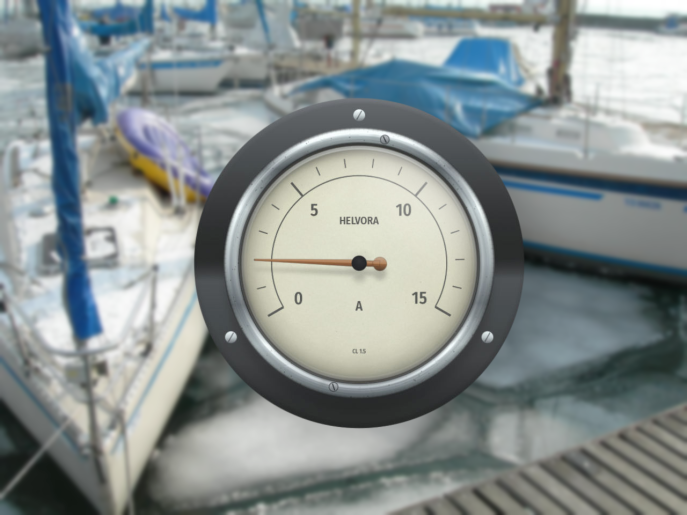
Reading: **2** A
